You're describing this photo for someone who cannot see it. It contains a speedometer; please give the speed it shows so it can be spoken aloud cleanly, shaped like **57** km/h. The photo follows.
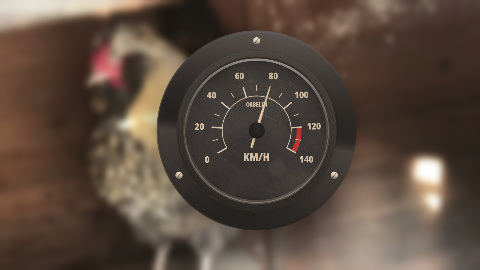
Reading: **80** km/h
